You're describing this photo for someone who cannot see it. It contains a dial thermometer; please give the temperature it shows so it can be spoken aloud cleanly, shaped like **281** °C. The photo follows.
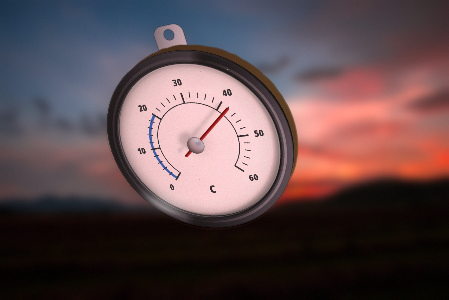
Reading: **42** °C
